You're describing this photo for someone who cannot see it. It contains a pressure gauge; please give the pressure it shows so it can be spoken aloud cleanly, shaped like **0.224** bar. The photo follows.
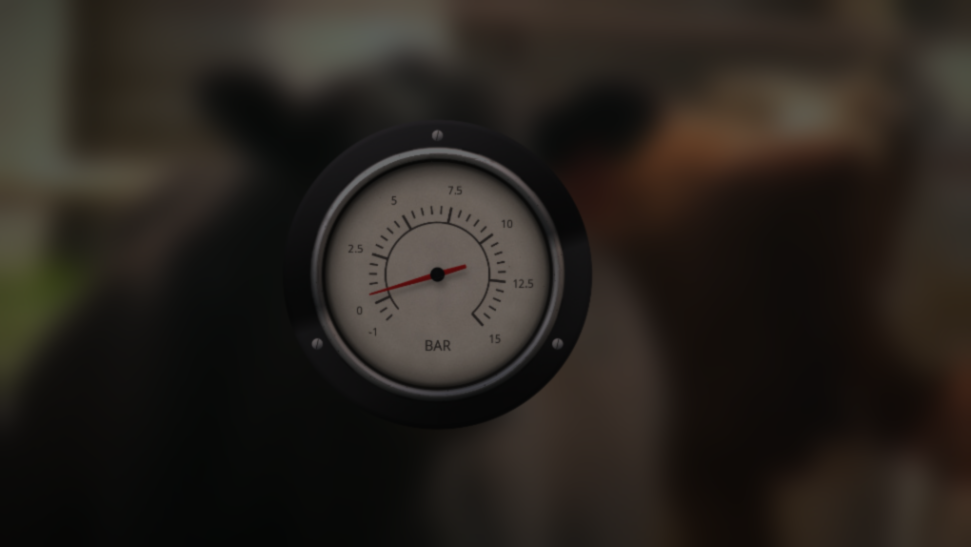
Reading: **0.5** bar
